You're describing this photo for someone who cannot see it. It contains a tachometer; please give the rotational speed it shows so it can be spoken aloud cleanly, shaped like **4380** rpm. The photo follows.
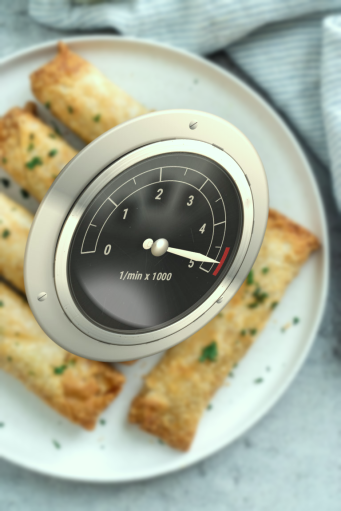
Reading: **4750** rpm
